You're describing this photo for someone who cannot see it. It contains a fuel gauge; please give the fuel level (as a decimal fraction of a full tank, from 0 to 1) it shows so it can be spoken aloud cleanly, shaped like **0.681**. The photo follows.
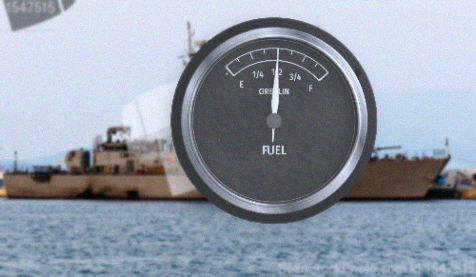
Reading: **0.5**
